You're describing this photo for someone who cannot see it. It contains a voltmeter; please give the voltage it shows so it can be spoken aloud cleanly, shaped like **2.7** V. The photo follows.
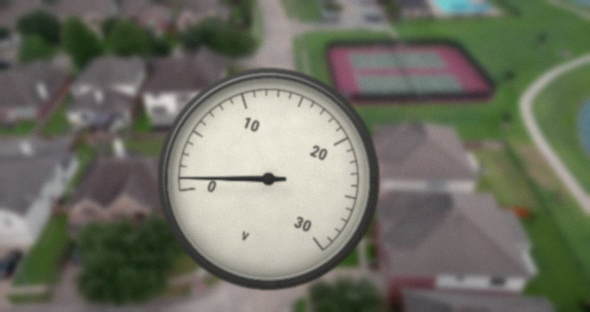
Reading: **1** V
